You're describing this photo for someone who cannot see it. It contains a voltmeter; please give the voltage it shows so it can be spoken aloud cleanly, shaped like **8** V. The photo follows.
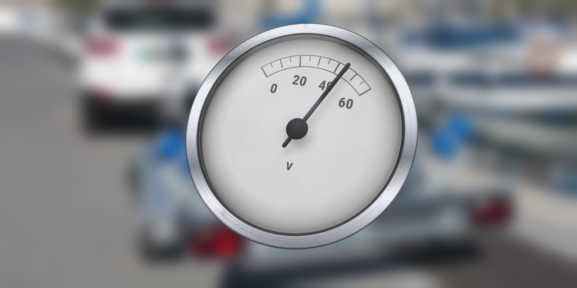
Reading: **45** V
